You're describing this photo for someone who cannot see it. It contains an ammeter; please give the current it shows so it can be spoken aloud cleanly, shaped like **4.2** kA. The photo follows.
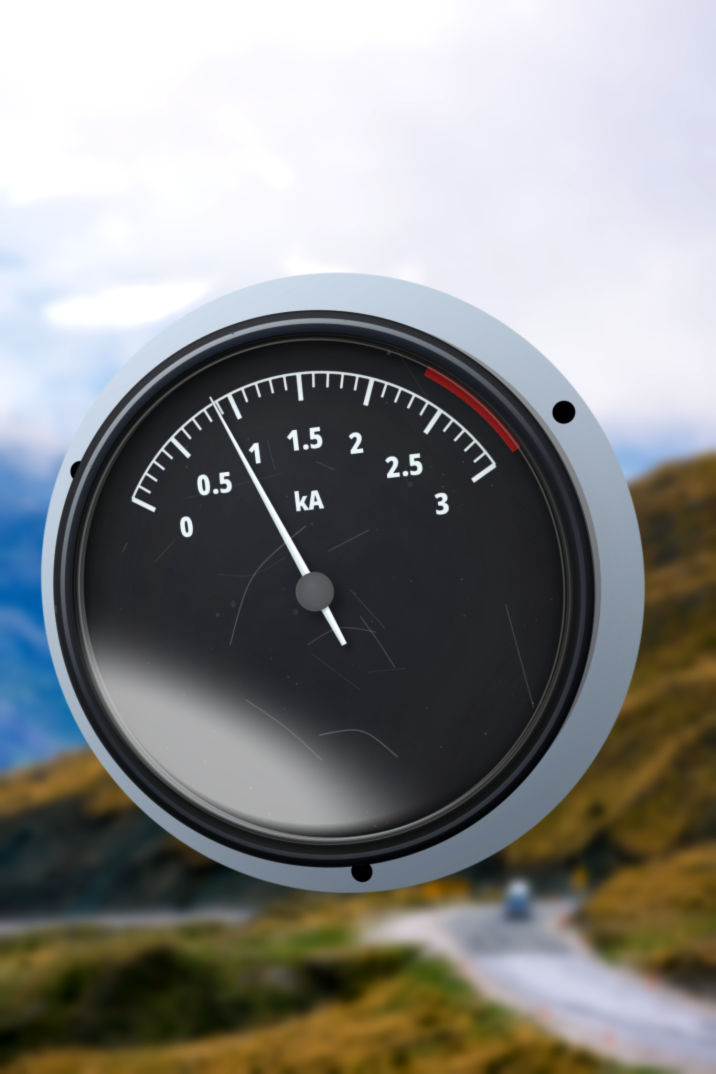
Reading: **0.9** kA
